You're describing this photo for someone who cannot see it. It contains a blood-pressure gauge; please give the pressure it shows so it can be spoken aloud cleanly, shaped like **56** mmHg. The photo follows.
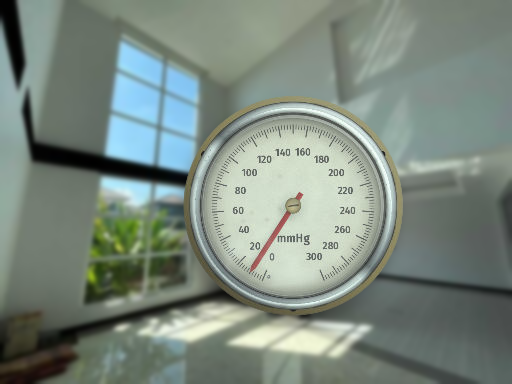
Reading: **10** mmHg
